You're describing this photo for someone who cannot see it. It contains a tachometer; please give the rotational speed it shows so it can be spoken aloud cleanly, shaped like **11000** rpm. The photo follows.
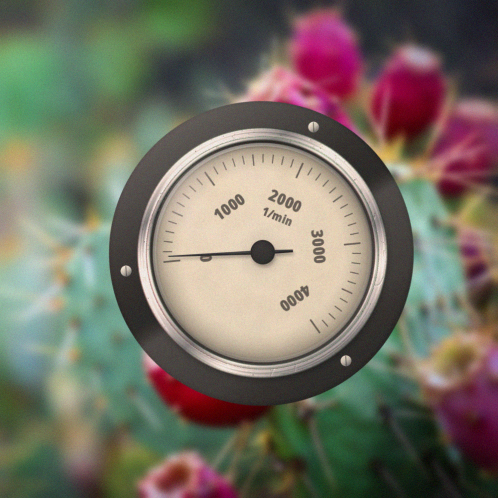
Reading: **50** rpm
